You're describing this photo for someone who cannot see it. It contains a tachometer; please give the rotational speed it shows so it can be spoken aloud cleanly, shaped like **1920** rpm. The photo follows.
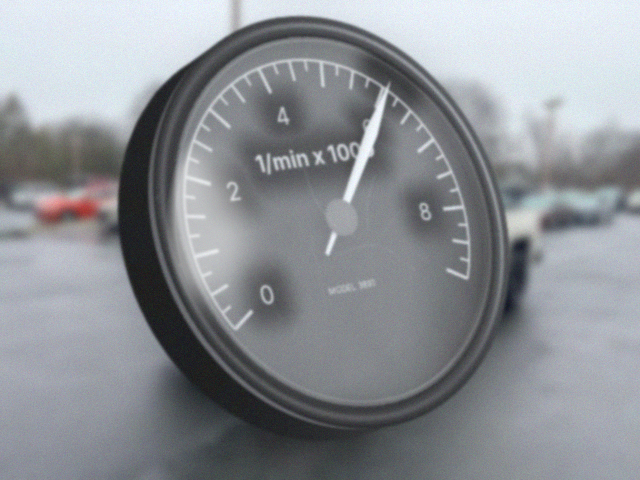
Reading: **6000** rpm
